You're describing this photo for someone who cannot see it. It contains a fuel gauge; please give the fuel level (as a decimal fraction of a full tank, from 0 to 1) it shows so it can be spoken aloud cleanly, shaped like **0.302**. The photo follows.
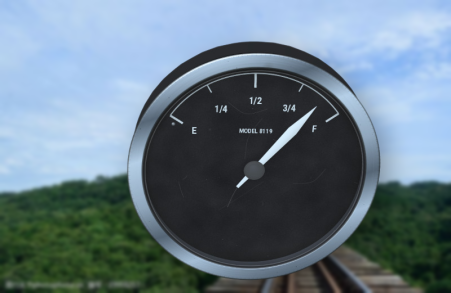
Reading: **0.875**
